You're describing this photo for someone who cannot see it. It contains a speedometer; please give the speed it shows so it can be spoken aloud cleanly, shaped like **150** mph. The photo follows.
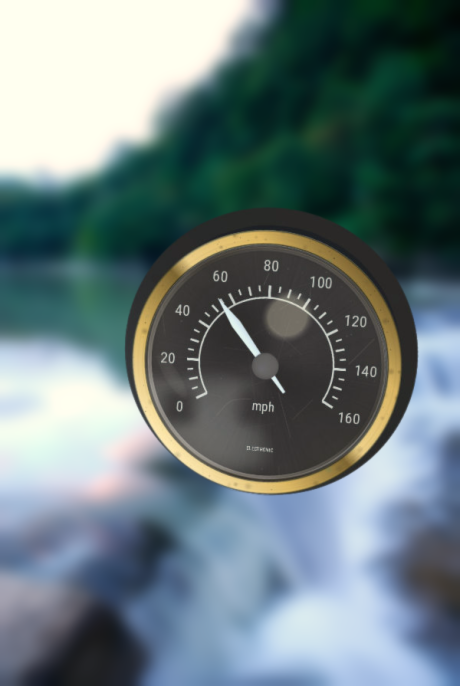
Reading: **55** mph
